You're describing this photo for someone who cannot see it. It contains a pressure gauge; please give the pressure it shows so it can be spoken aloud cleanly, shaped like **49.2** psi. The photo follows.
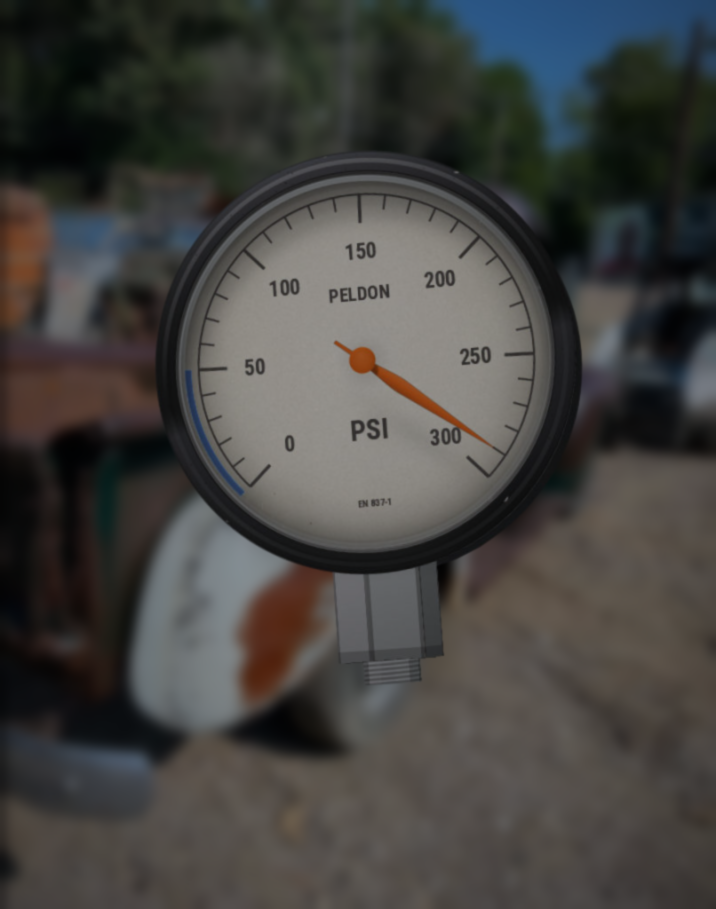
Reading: **290** psi
